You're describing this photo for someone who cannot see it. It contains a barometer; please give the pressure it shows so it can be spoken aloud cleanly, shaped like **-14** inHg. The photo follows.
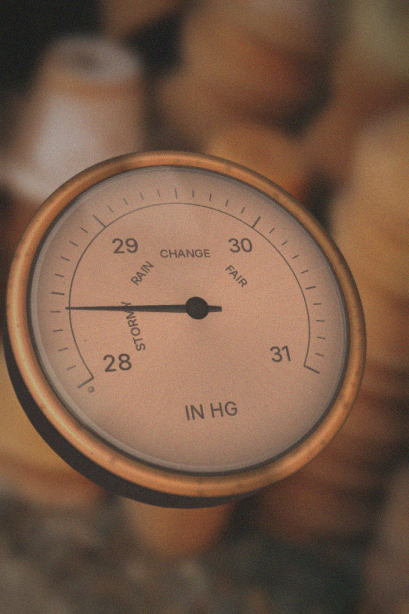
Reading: **28.4** inHg
